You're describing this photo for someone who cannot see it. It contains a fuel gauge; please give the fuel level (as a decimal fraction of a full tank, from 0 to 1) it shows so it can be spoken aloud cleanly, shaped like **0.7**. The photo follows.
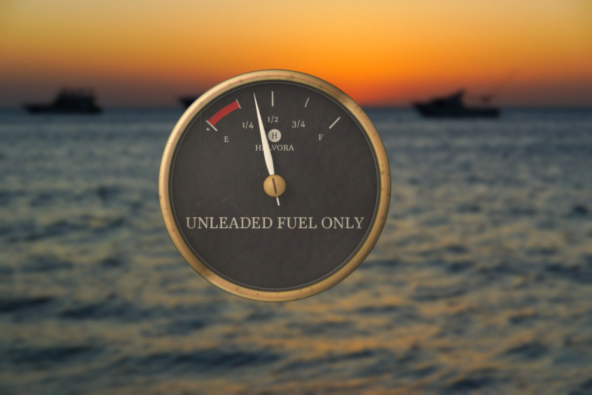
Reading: **0.375**
